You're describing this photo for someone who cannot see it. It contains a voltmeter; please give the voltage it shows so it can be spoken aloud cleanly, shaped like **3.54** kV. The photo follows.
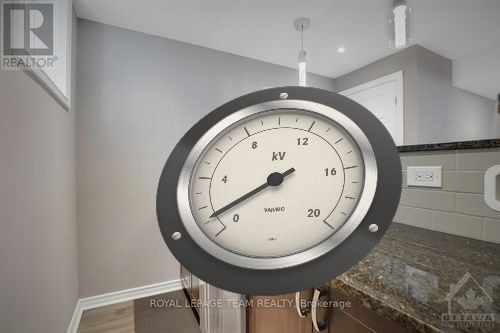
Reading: **1** kV
